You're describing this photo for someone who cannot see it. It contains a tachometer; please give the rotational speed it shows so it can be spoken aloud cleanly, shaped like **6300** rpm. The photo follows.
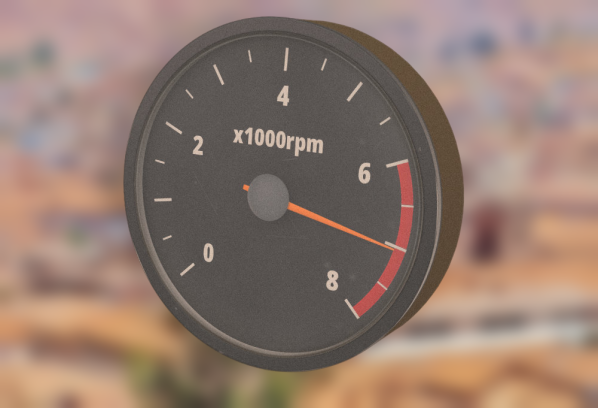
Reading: **7000** rpm
